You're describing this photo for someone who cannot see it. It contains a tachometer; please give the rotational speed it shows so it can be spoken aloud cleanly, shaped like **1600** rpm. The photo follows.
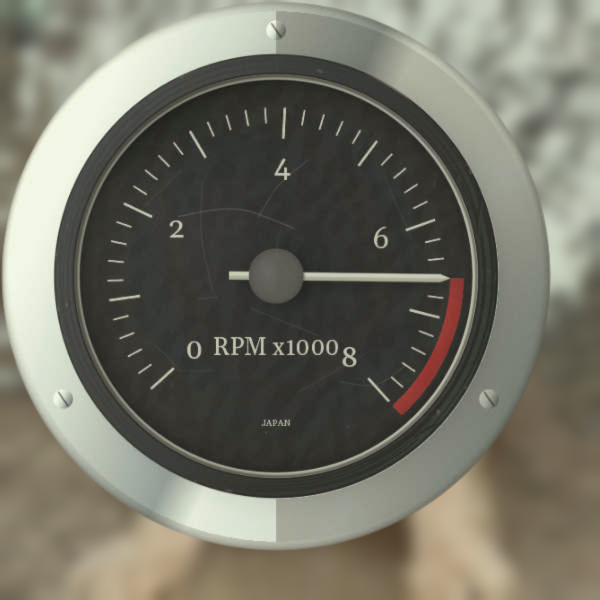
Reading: **6600** rpm
